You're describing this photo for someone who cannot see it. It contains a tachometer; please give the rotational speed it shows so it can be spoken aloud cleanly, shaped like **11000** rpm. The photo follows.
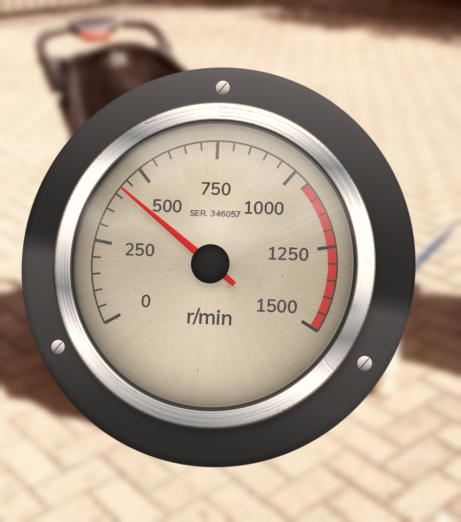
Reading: **425** rpm
